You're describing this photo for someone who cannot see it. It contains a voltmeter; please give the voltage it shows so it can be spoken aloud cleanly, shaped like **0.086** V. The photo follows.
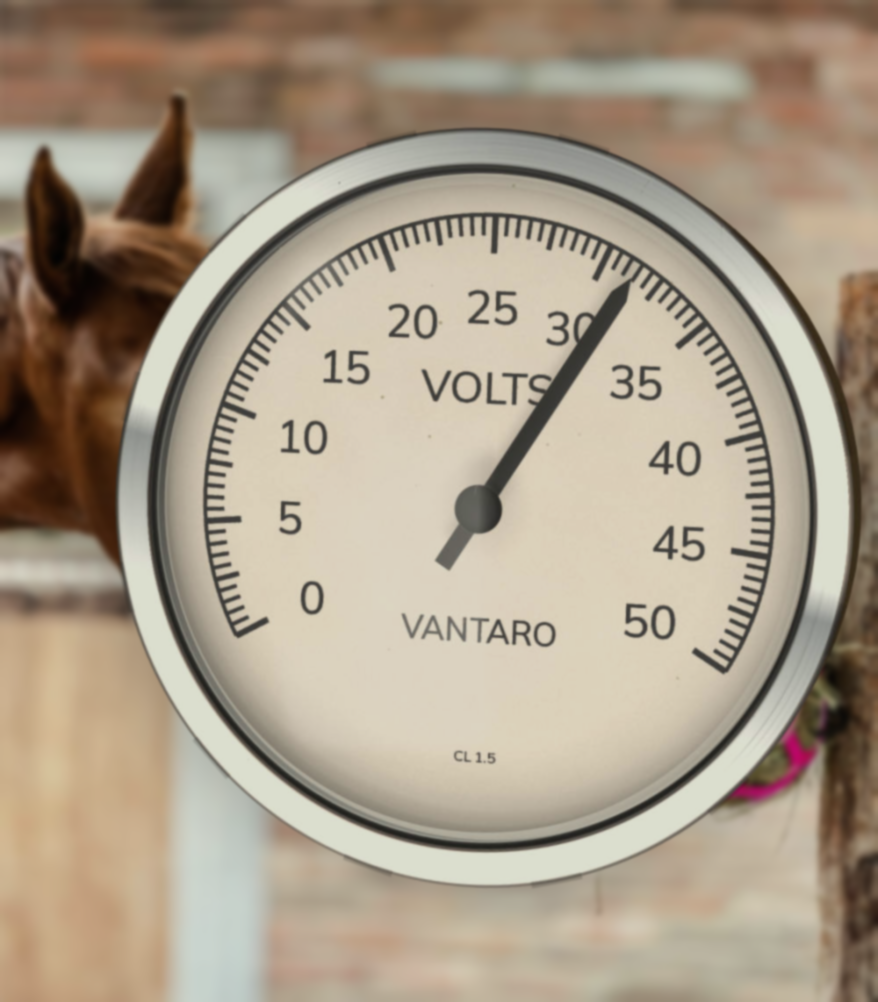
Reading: **31.5** V
